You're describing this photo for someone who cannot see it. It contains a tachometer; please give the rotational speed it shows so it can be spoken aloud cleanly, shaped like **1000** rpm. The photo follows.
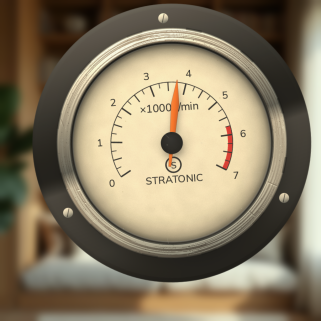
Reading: **3750** rpm
